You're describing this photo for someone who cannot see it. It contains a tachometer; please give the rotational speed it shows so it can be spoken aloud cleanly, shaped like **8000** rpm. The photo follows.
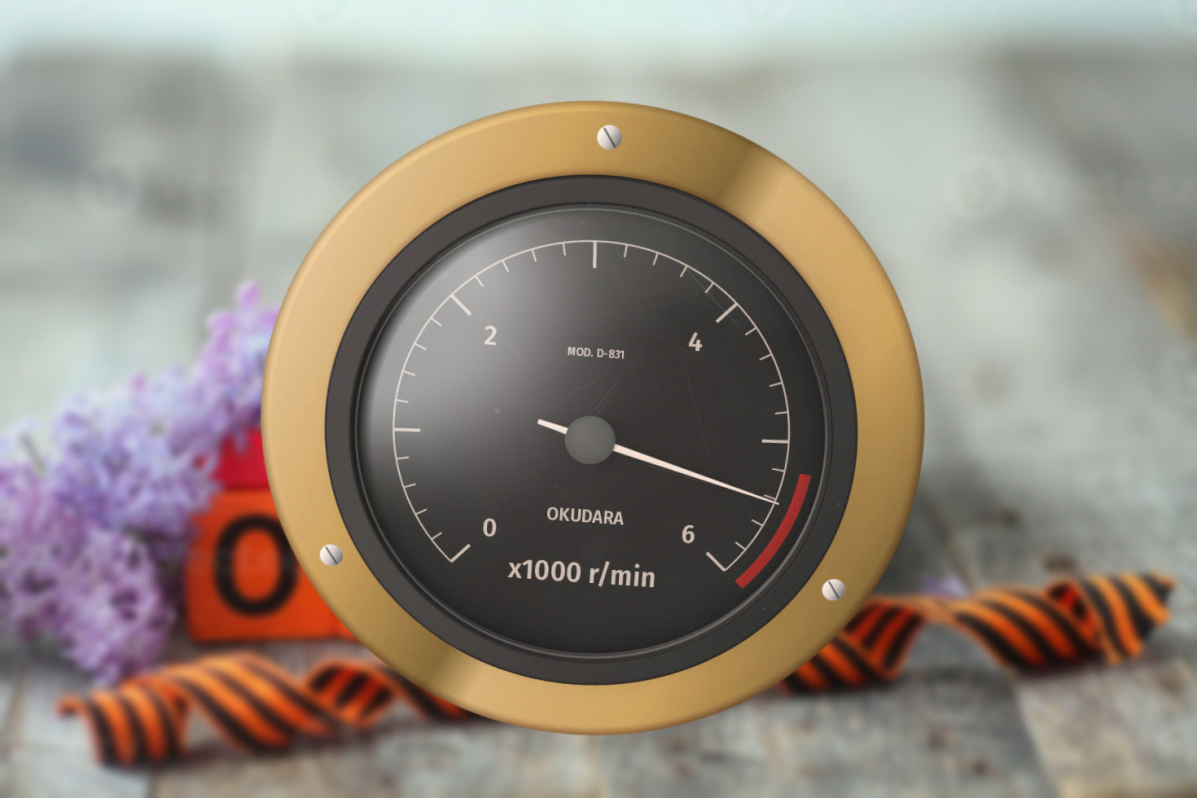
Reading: **5400** rpm
